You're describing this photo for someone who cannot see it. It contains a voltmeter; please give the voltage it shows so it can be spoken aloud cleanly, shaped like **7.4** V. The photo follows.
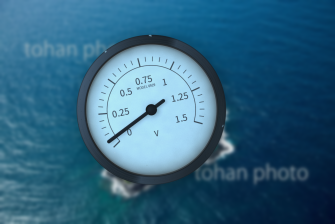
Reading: **0.05** V
